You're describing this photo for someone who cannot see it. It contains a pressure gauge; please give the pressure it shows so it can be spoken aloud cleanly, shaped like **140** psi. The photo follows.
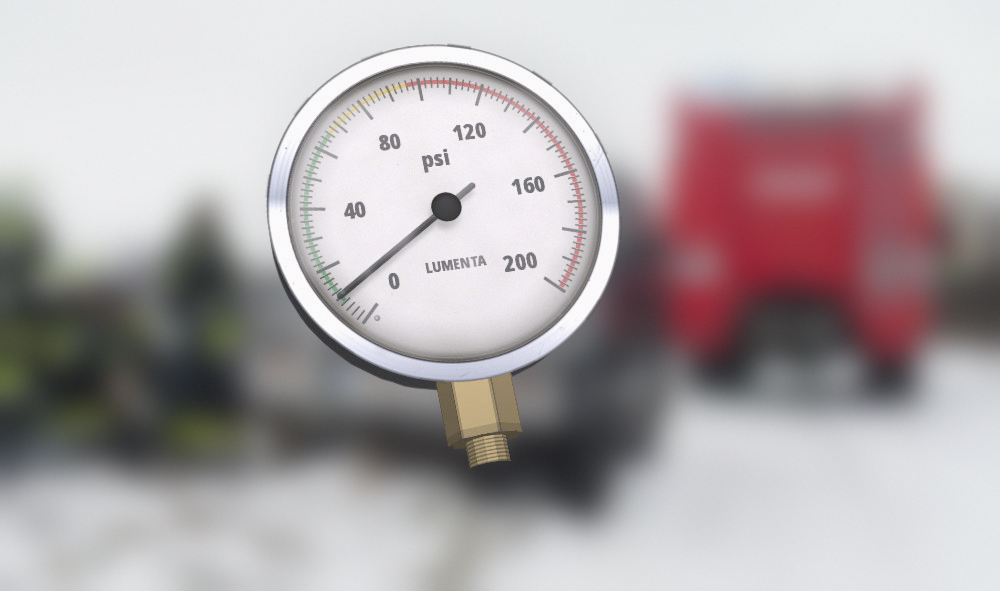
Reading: **10** psi
